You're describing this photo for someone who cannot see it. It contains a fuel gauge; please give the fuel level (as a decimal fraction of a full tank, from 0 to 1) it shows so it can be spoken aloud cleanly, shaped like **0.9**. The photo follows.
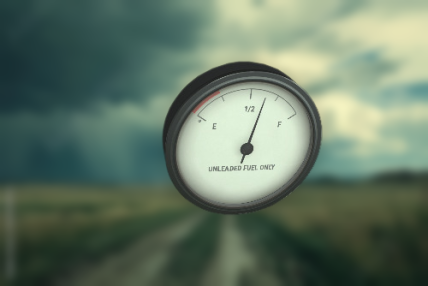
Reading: **0.625**
